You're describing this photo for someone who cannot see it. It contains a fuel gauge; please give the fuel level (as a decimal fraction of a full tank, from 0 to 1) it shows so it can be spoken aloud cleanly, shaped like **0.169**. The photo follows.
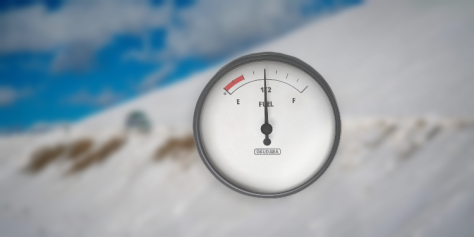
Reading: **0.5**
